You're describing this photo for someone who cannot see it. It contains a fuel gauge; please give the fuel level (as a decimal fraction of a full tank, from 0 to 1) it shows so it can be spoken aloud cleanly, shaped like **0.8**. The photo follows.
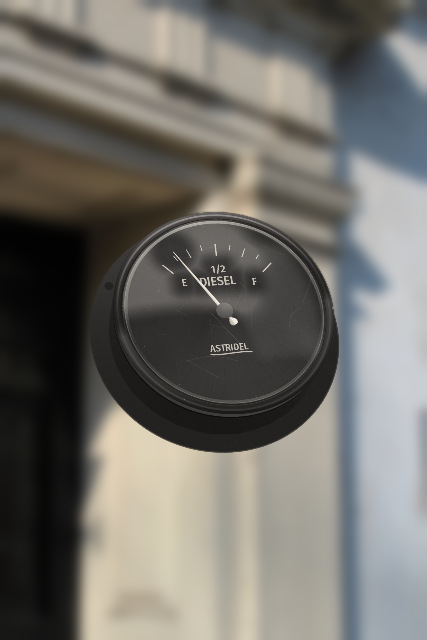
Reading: **0.125**
